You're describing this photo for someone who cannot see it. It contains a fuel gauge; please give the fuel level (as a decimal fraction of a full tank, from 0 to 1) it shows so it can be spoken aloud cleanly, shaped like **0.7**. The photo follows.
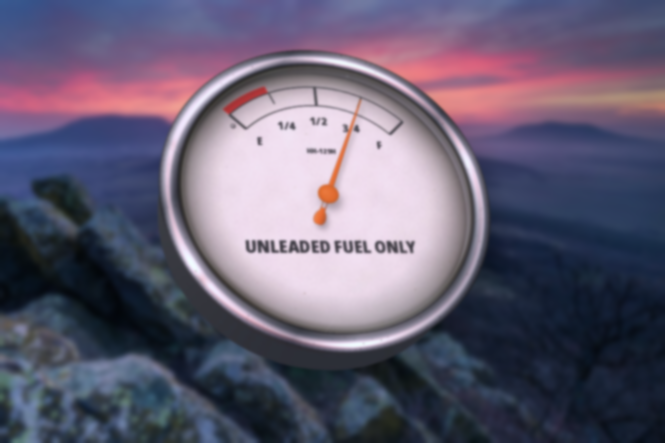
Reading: **0.75**
